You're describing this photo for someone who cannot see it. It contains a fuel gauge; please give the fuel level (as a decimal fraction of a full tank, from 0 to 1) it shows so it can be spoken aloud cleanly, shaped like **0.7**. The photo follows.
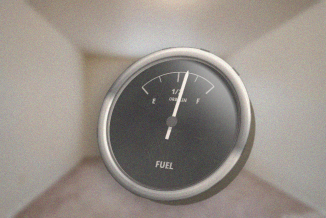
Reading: **0.625**
